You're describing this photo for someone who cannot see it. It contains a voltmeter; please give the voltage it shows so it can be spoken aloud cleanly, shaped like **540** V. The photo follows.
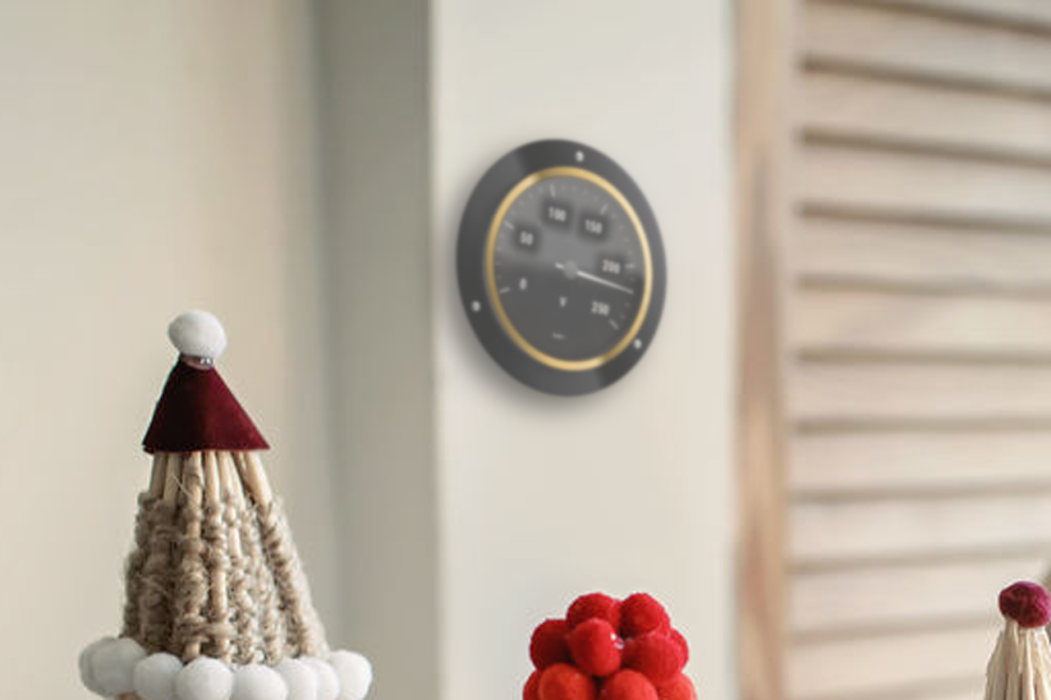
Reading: **220** V
